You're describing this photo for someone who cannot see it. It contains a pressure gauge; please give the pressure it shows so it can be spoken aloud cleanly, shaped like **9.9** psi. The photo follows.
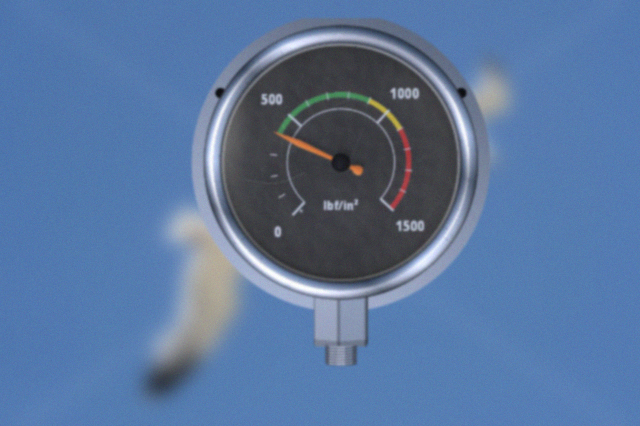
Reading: **400** psi
